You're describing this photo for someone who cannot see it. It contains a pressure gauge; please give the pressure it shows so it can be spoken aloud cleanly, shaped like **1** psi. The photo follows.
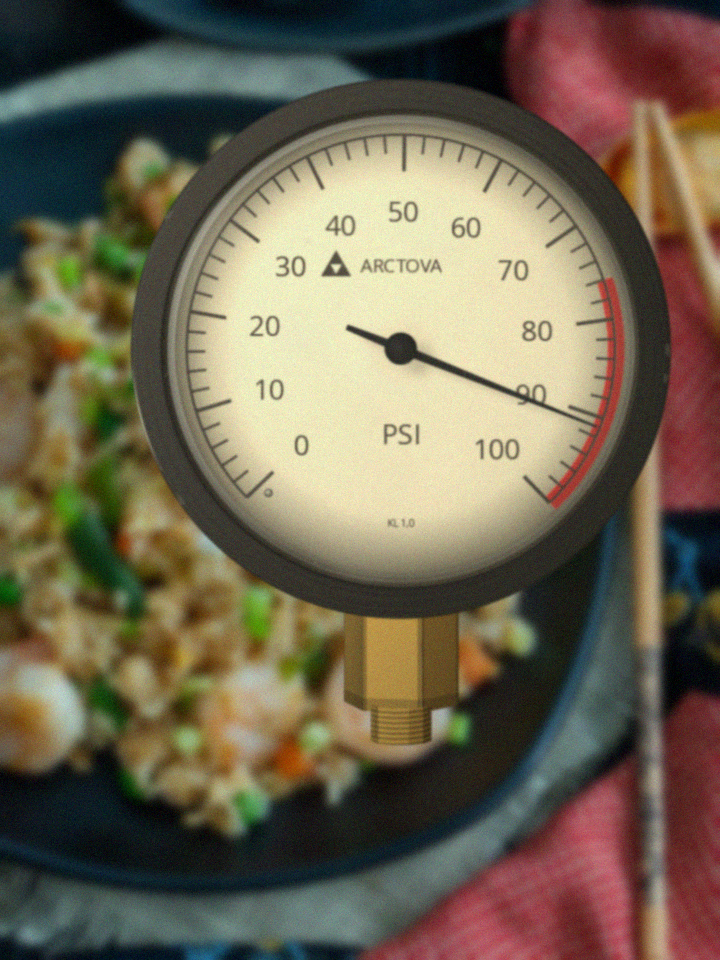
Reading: **91** psi
